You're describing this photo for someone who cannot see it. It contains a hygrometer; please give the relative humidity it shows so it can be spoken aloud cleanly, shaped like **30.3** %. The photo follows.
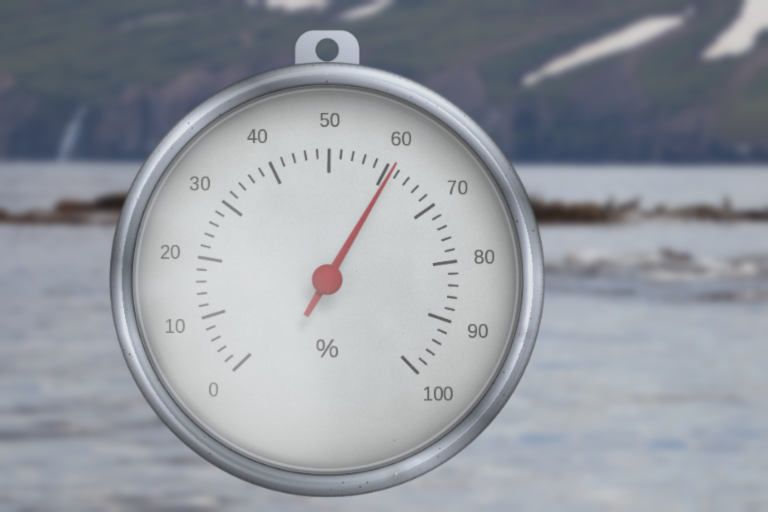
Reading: **61** %
